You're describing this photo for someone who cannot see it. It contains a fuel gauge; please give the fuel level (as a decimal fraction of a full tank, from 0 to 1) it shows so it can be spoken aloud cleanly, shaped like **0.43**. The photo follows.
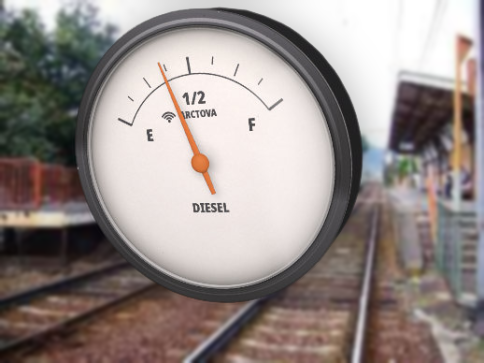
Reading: **0.375**
